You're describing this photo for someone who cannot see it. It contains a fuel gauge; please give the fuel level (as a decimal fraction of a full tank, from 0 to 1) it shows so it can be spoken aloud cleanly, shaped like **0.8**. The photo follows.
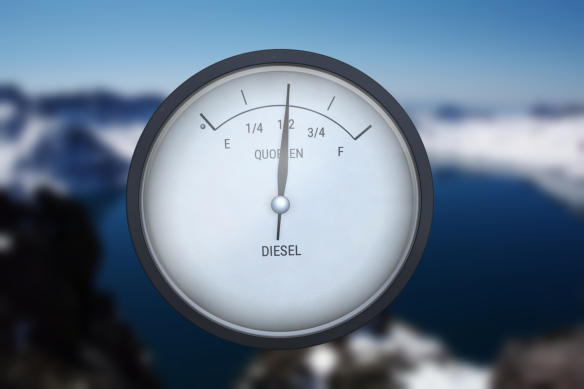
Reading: **0.5**
